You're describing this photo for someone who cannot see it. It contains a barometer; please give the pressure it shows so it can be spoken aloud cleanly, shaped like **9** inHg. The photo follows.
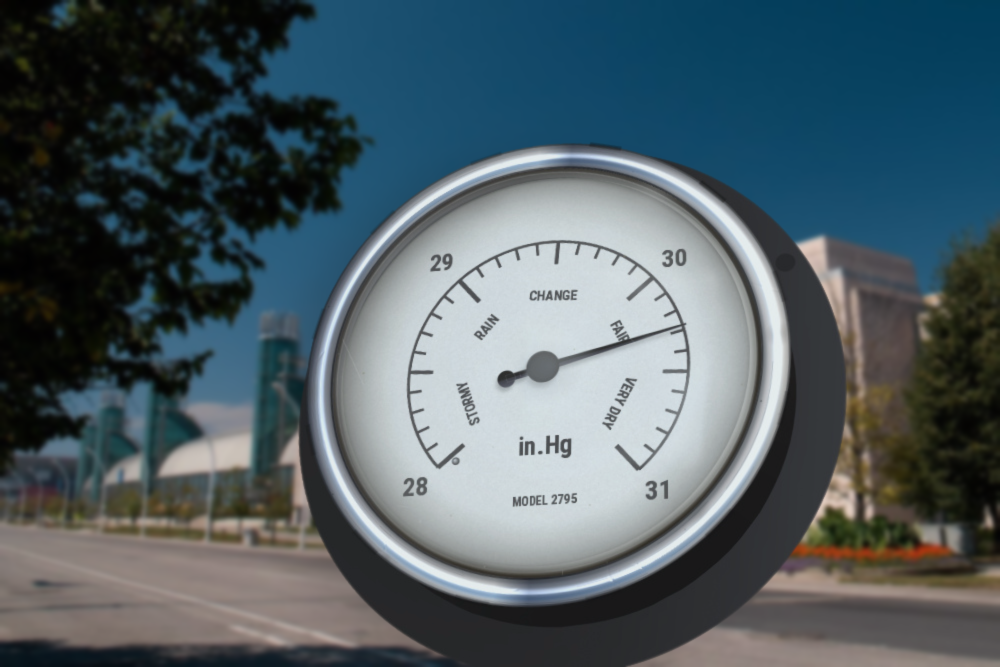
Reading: **30.3** inHg
